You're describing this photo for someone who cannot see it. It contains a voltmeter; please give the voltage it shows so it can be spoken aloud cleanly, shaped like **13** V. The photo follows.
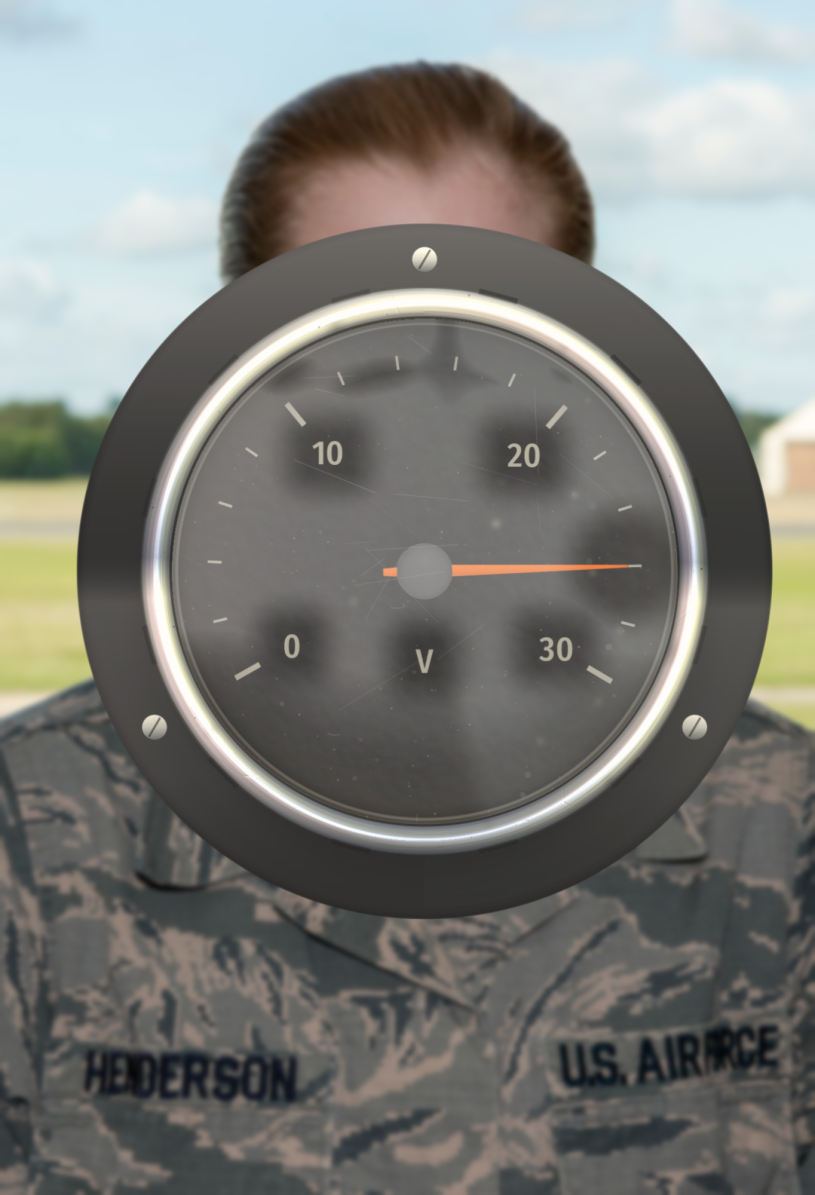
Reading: **26** V
